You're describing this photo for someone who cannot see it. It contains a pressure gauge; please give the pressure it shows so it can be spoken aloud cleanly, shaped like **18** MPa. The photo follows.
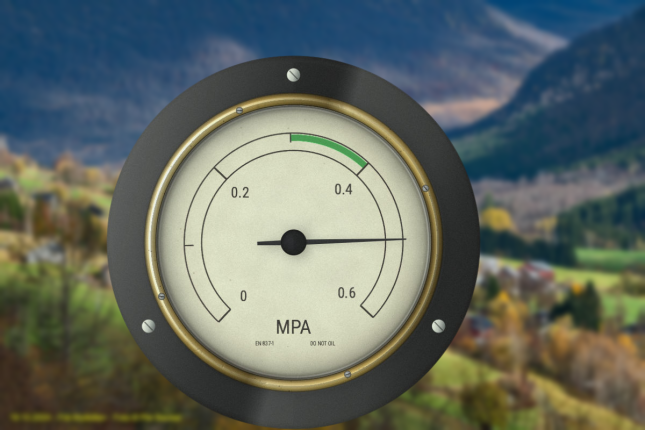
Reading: **0.5** MPa
